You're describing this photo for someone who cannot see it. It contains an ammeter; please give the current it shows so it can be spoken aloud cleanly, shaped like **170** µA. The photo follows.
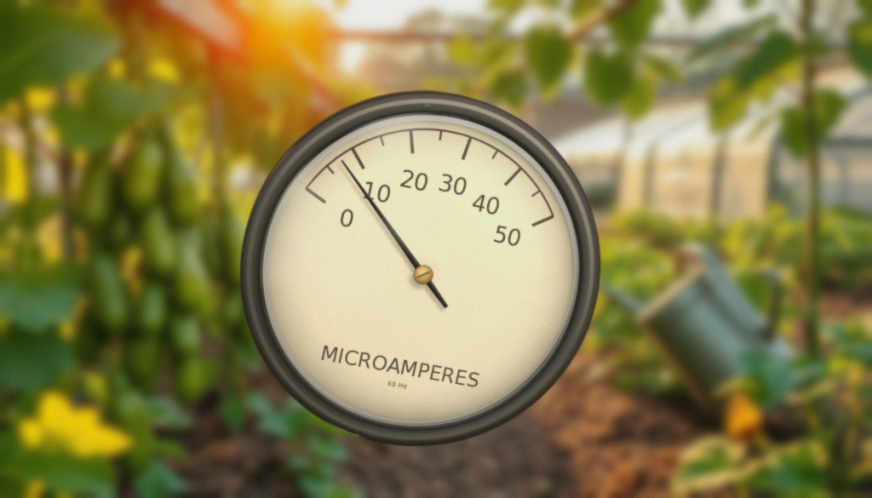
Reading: **7.5** µA
